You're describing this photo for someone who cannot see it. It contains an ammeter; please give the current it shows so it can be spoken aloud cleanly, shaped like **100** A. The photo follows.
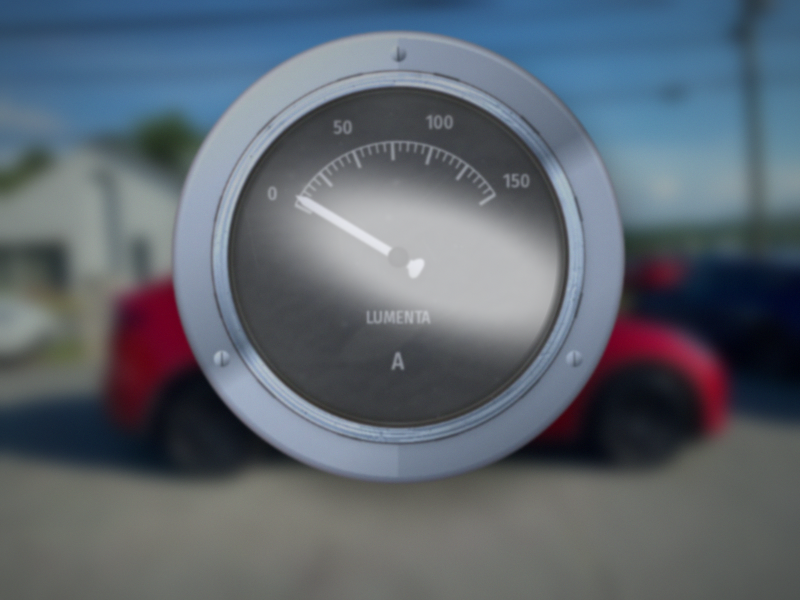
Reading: **5** A
